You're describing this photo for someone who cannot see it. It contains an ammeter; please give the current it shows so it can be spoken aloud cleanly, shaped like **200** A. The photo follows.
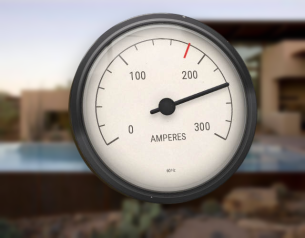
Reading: **240** A
